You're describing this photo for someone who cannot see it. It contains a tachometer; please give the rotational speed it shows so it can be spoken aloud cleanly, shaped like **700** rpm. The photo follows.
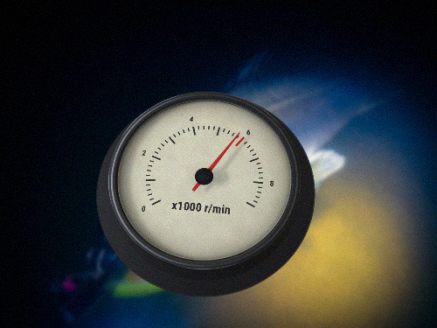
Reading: **5800** rpm
